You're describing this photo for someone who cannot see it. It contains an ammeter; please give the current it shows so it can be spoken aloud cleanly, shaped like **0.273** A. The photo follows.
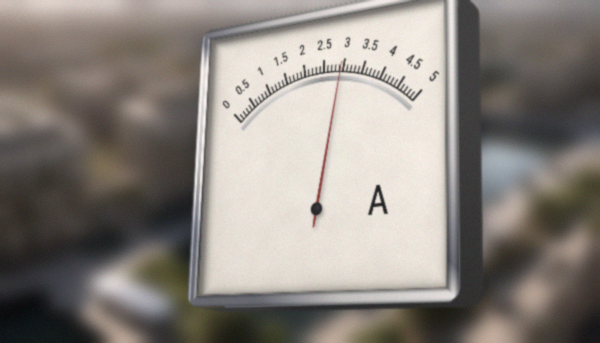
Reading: **3** A
